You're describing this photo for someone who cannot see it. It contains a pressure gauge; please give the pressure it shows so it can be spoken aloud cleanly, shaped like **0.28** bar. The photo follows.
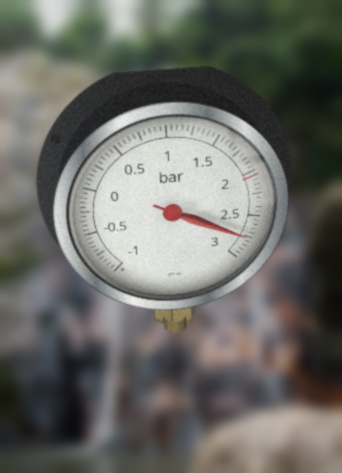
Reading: **2.75** bar
